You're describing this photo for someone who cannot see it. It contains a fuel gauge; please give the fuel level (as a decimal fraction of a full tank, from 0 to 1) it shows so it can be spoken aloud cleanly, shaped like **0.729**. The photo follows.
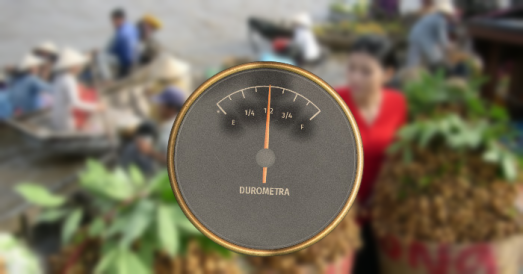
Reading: **0.5**
